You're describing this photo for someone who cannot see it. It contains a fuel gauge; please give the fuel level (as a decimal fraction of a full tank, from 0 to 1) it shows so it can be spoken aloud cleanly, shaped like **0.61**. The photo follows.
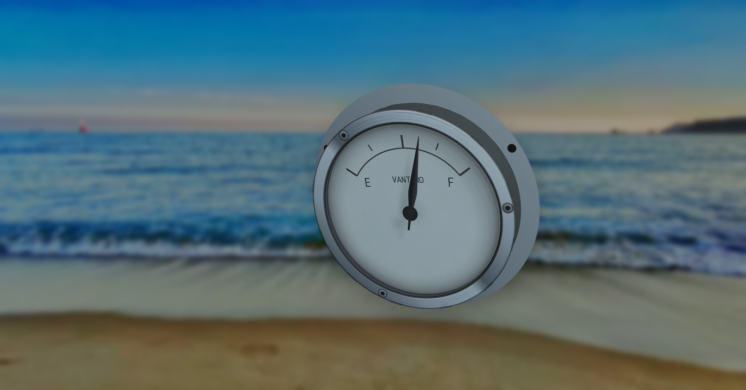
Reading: **0.625**
